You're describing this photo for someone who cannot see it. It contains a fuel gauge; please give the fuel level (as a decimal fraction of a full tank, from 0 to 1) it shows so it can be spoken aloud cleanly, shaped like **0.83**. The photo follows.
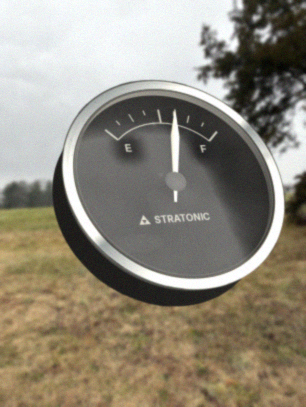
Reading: **0.625**
